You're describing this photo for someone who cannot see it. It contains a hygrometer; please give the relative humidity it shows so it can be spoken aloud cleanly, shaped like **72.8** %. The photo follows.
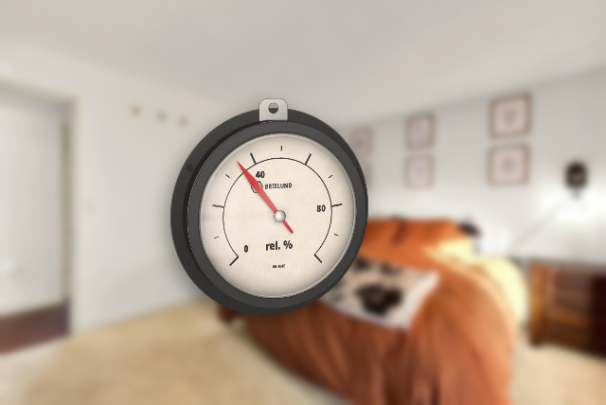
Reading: **35** %
